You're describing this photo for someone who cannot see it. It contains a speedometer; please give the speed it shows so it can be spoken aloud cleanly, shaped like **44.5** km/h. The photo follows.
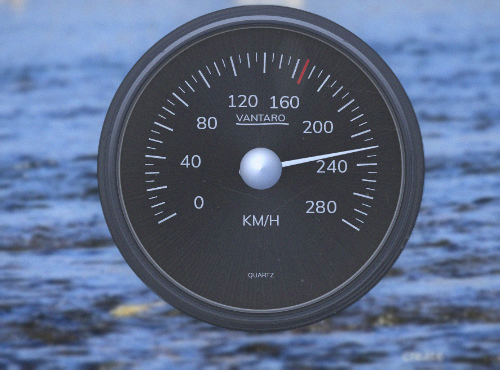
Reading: **230** km/h
